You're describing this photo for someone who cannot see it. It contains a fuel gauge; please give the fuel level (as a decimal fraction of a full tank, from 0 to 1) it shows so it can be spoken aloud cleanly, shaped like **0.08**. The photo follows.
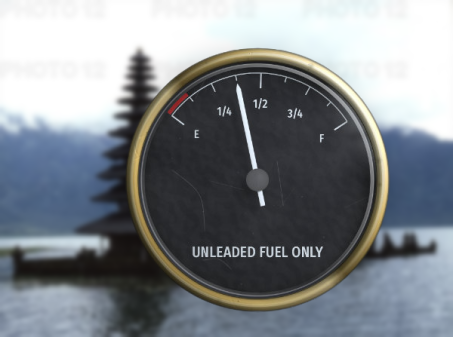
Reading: **0.375**
